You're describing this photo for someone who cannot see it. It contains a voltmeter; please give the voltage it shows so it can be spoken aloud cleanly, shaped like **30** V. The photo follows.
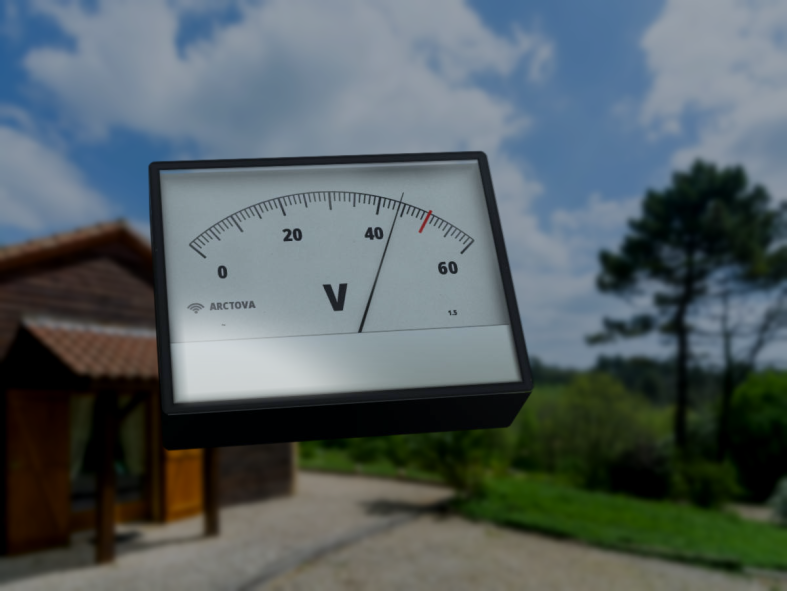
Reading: **44** V
